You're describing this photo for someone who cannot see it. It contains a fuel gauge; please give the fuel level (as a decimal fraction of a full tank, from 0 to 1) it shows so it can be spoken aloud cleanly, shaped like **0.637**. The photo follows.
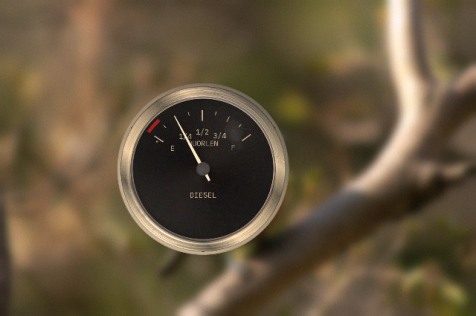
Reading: **0.25**
